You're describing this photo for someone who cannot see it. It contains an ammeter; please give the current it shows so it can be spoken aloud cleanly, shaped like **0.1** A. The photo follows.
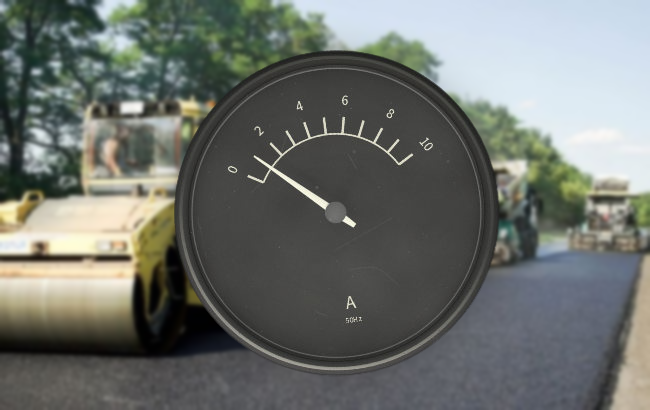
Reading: **1** A
